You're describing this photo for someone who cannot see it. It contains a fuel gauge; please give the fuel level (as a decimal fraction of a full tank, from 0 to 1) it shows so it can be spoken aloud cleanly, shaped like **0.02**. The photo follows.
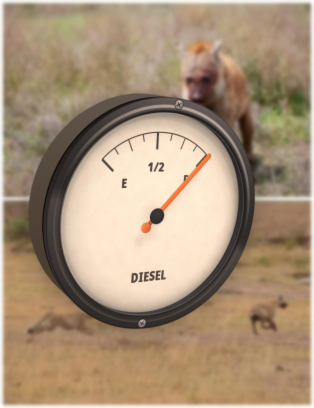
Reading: **1**
